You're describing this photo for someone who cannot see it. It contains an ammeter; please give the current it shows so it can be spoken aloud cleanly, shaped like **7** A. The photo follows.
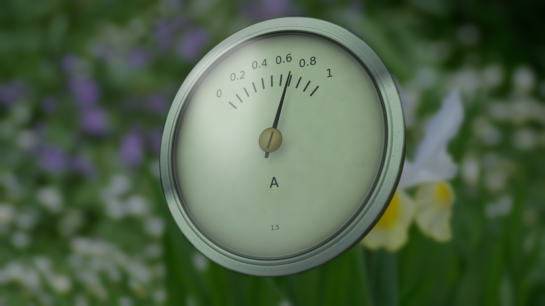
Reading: **0.7** A
